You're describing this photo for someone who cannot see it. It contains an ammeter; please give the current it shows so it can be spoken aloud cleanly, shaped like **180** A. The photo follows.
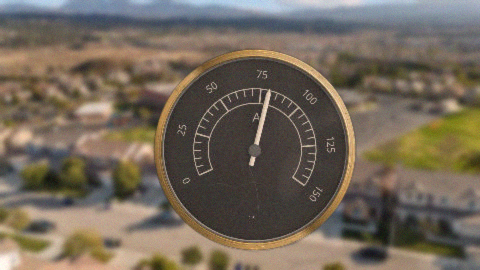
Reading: **80** A
